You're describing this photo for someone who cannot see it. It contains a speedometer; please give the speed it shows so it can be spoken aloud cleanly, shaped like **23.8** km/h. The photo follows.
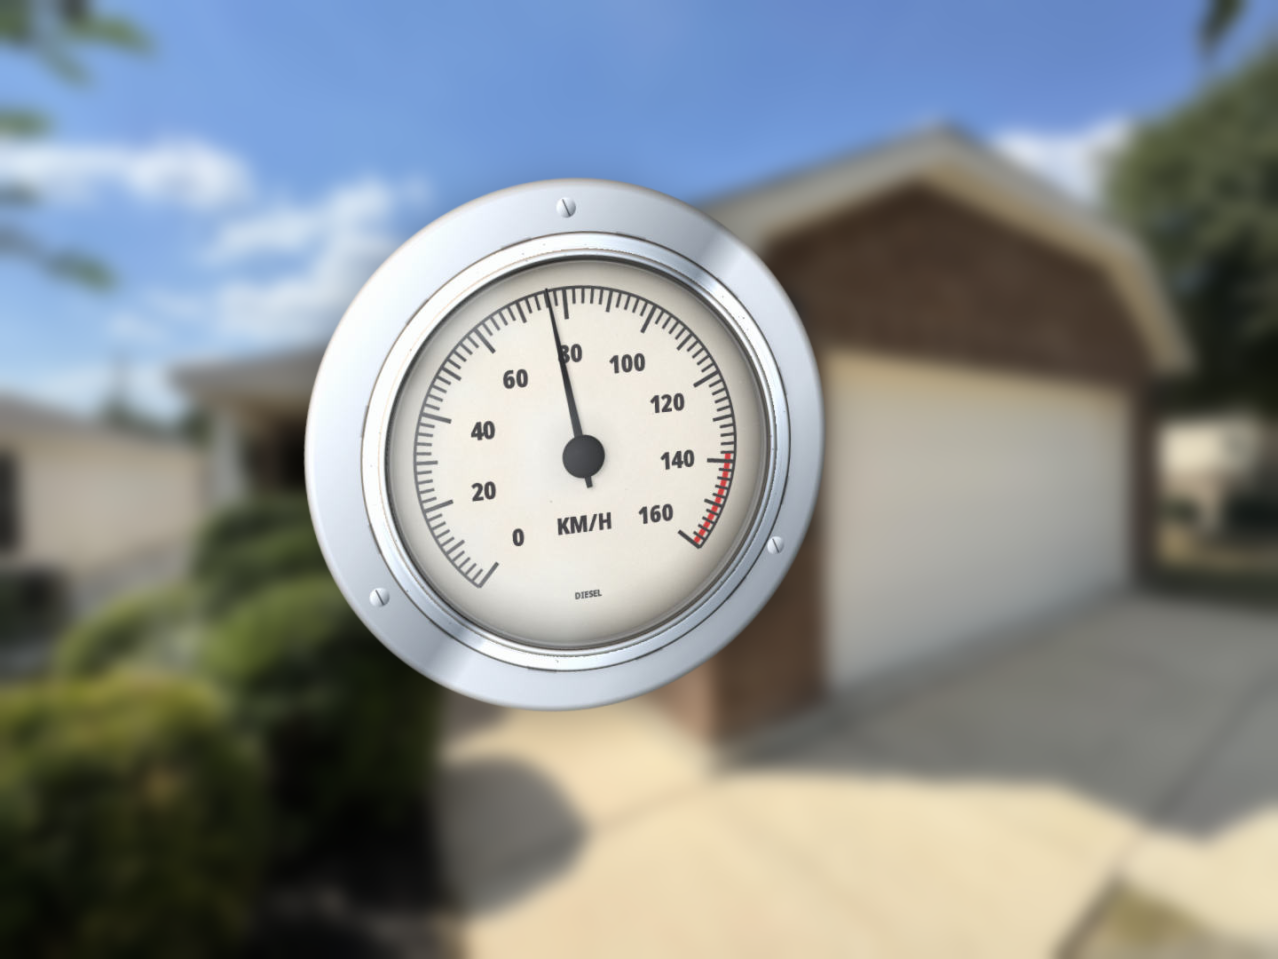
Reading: **76** km/h
